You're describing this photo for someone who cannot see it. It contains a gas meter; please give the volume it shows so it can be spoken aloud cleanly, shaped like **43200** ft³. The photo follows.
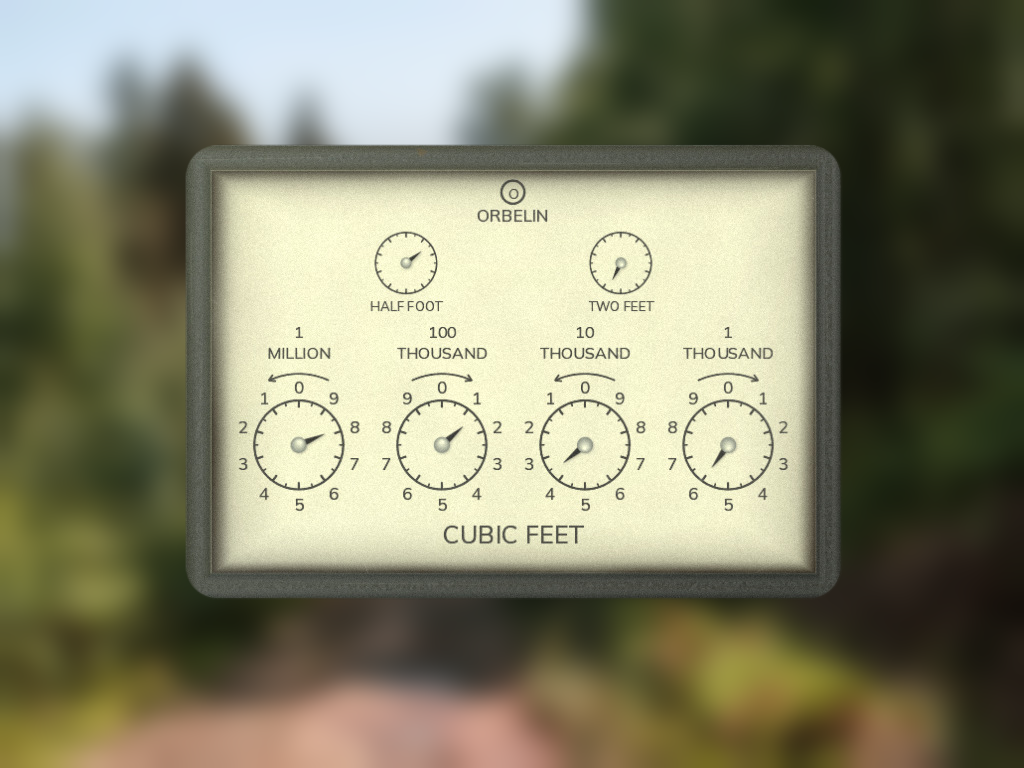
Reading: **813600** ft³
